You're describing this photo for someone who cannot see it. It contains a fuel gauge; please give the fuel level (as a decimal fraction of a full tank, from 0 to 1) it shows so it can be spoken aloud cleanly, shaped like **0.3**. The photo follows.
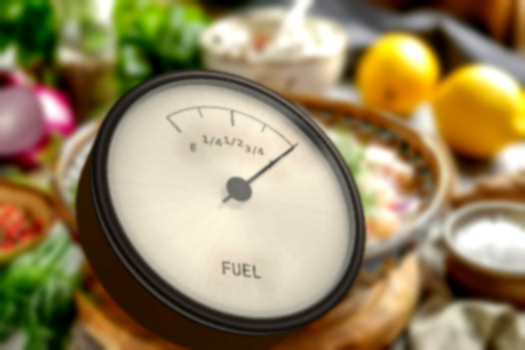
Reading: **1**
